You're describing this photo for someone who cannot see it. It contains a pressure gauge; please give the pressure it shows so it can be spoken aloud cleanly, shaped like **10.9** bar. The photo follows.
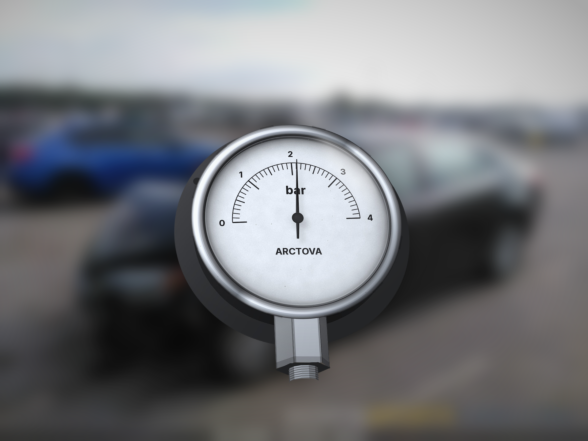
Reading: **2.1** bar
